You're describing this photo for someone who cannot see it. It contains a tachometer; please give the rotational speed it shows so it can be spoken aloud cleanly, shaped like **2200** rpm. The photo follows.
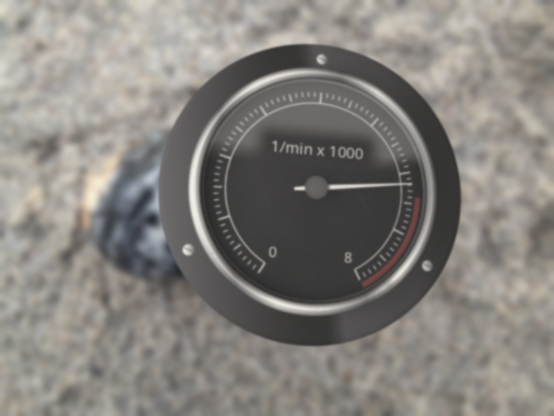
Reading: **6200** rpm
